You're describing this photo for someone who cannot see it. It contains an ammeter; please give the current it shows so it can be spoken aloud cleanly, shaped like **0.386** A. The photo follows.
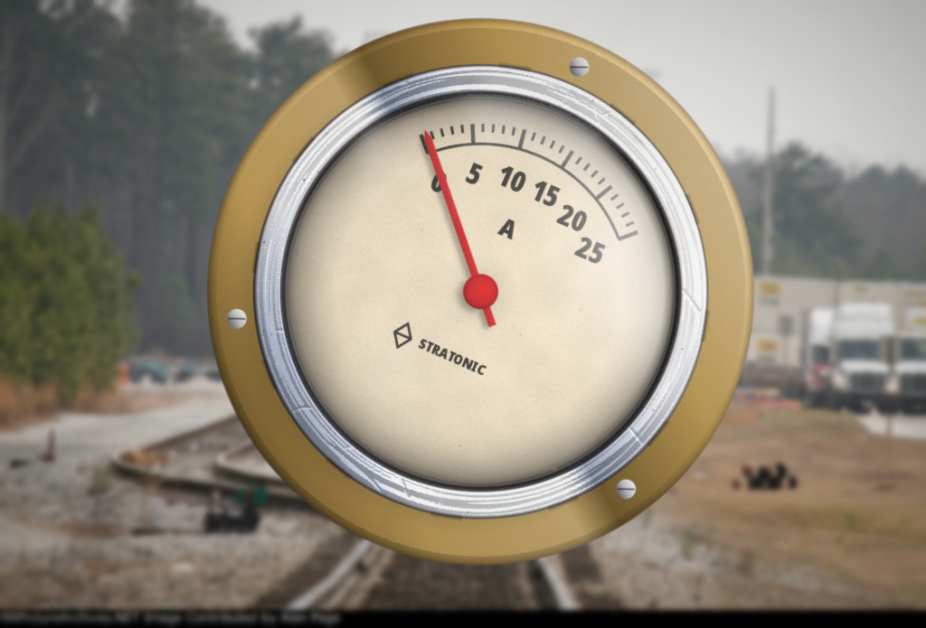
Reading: **0.5** A
